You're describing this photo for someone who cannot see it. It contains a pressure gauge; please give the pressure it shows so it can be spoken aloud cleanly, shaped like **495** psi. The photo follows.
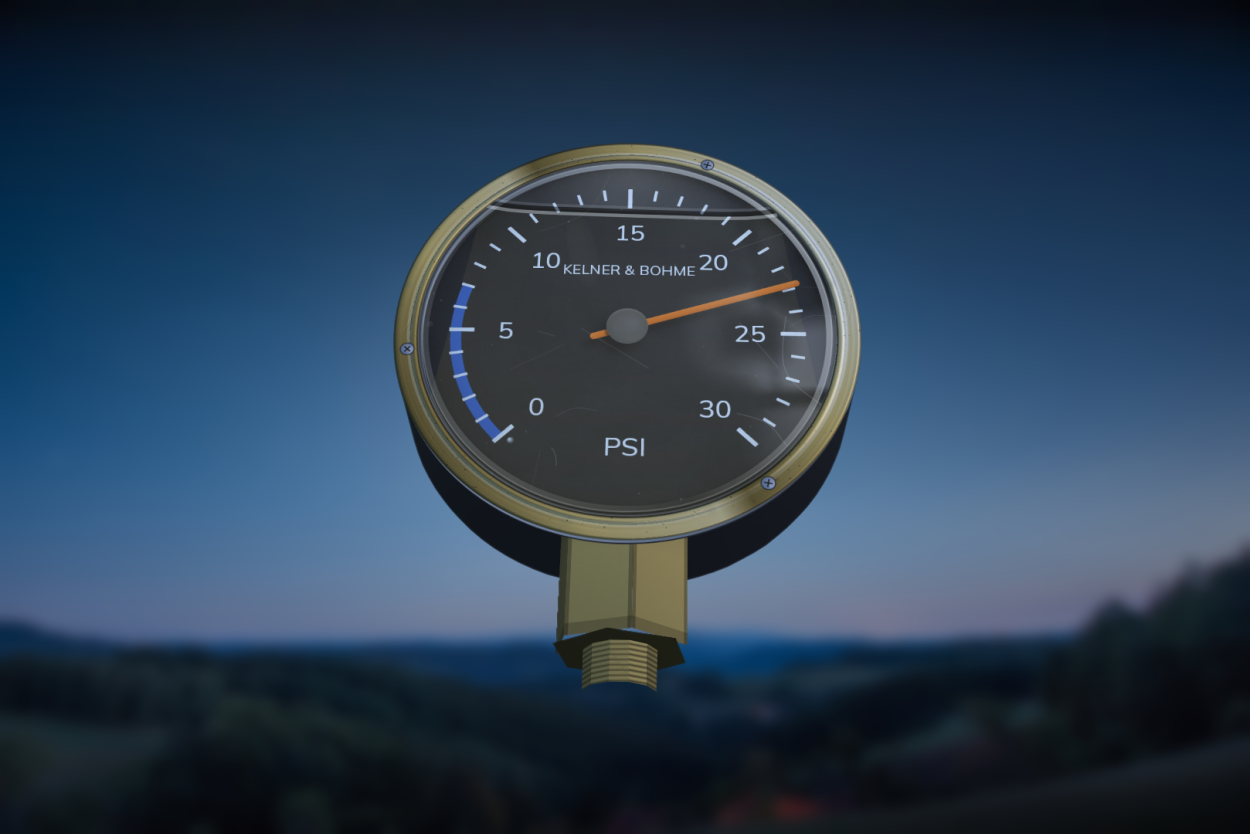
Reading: **23** psi
